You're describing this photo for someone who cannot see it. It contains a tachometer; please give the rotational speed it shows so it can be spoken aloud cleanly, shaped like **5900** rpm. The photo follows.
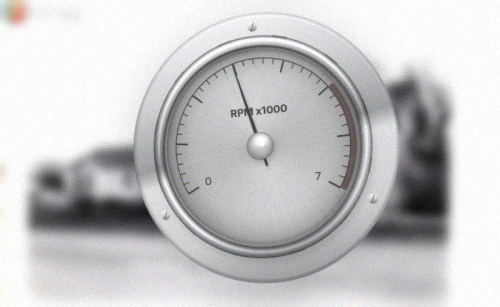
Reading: **3000** rpm
